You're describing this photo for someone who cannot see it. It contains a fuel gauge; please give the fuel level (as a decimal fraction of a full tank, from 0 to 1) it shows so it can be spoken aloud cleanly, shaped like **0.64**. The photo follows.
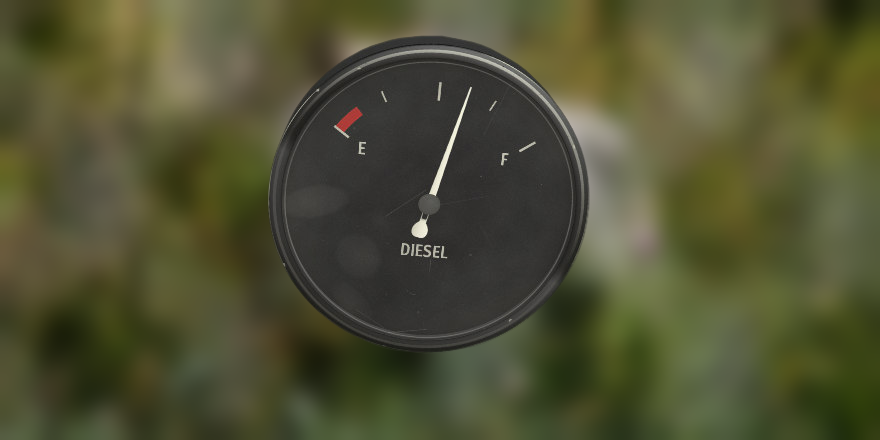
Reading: **0.625**
